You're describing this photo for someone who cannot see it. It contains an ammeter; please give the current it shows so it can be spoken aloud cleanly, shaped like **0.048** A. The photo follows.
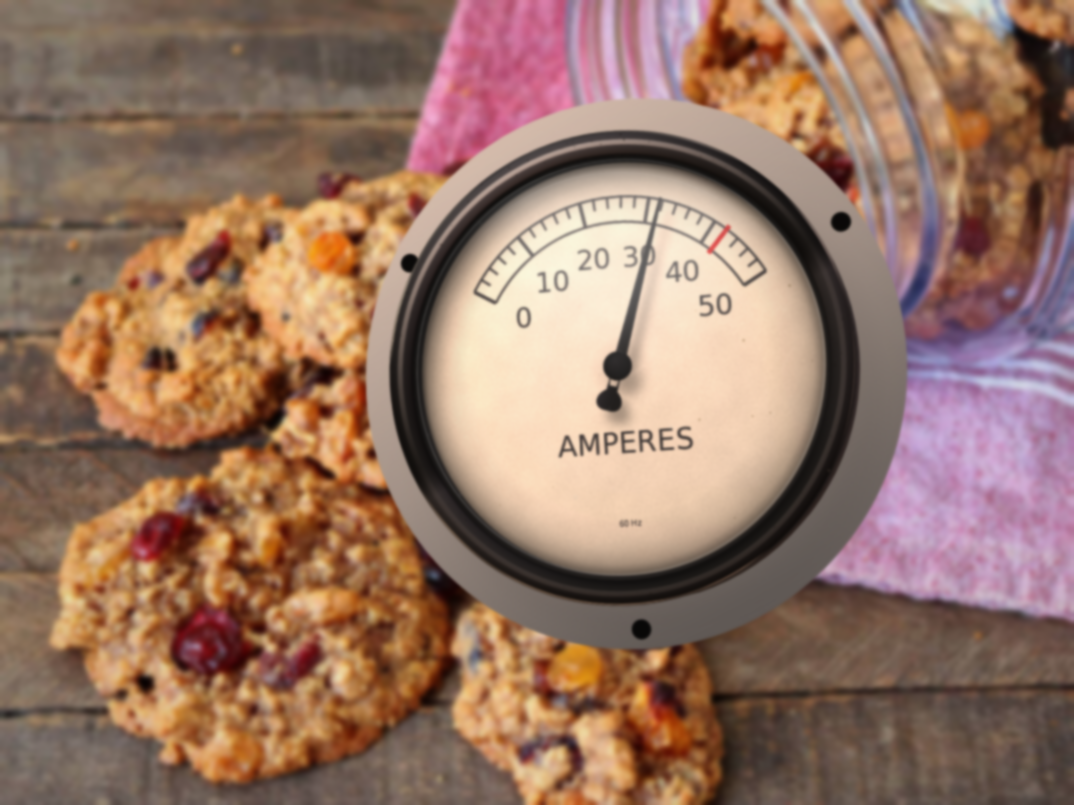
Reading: **32** A
